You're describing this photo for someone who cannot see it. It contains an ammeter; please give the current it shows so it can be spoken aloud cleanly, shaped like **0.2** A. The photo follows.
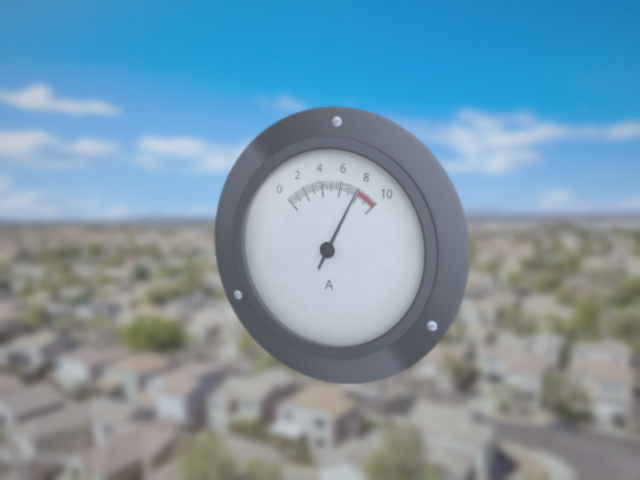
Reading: **8** A
